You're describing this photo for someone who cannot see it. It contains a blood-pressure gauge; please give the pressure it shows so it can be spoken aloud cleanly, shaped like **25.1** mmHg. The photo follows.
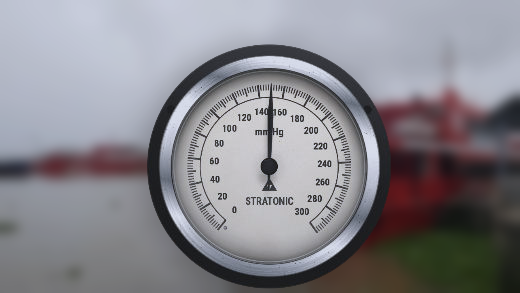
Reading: **150** mmHg
